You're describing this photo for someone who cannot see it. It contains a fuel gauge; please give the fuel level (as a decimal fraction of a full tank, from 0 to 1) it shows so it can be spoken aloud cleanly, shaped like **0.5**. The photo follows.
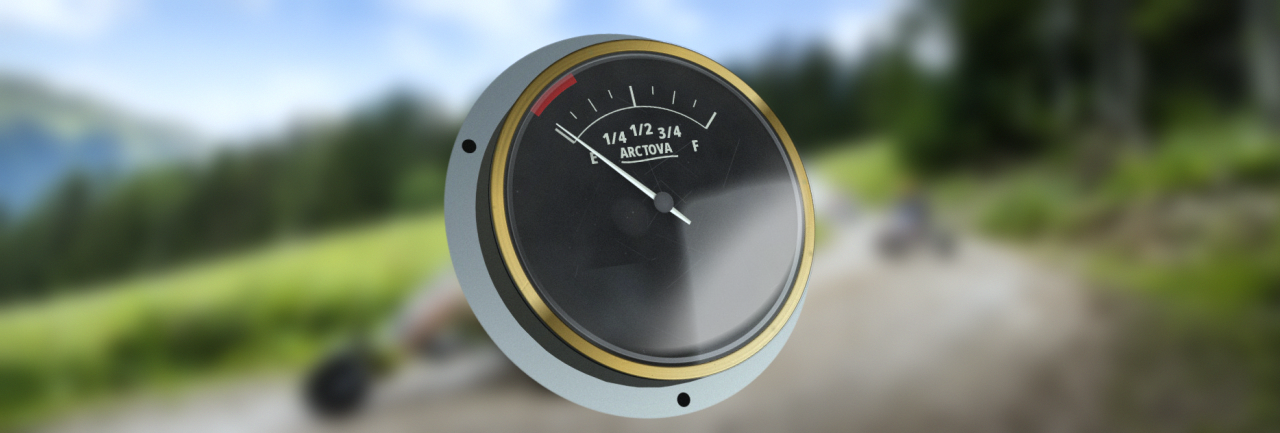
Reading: **0**
